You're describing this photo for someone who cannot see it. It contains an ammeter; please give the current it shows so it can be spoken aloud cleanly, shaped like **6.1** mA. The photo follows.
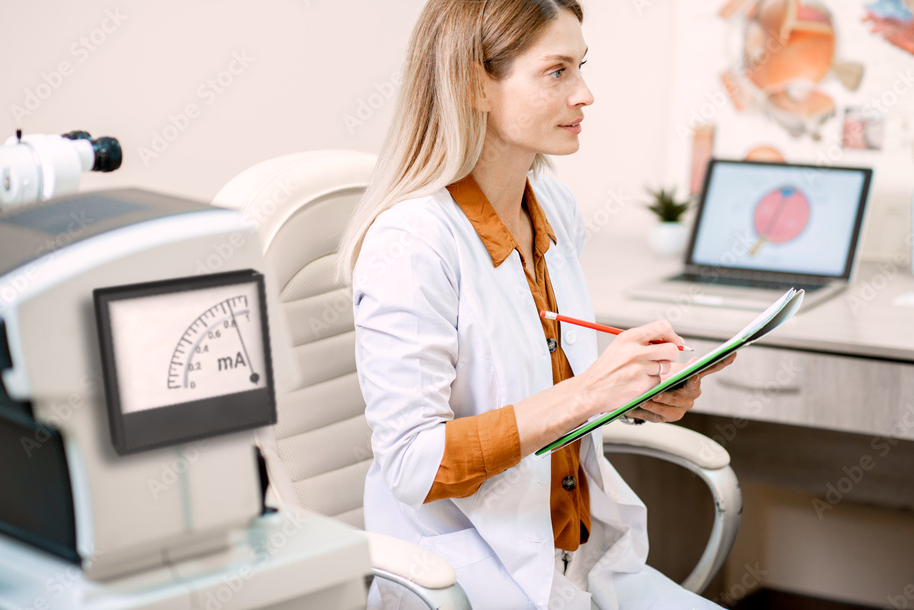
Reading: **0.85** mA
